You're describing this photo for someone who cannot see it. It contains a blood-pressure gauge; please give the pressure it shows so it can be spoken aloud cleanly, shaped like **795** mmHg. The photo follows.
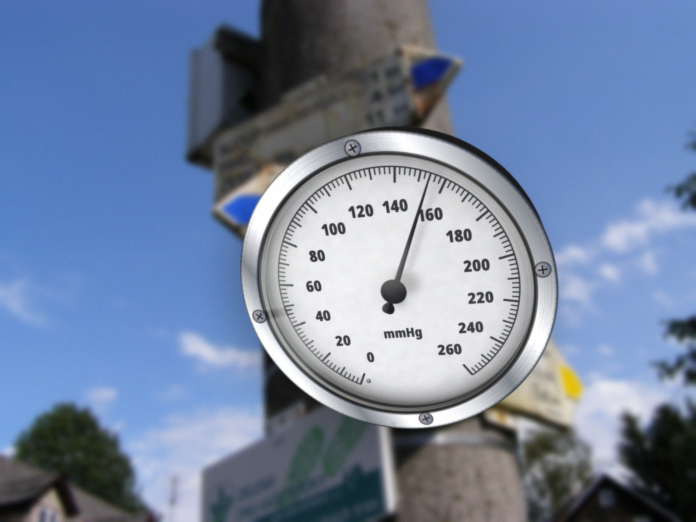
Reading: **154** mmHg
